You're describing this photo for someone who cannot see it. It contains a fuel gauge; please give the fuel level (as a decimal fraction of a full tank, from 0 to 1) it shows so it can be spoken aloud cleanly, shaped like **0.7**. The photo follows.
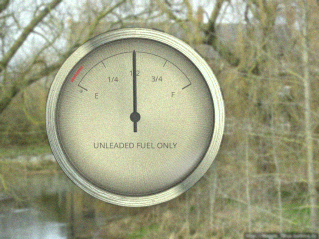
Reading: **0.5**
